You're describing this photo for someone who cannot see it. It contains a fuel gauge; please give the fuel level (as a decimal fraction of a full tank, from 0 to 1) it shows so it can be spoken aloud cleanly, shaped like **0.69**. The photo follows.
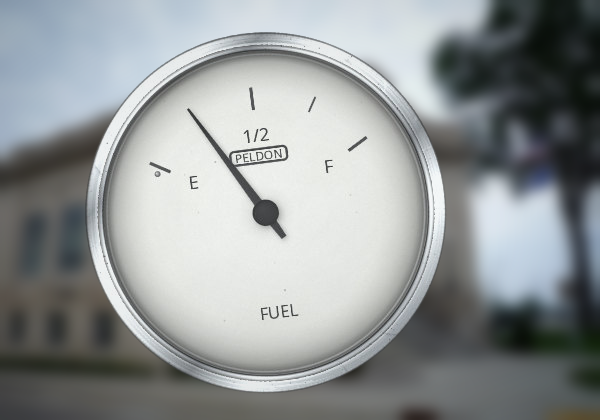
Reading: **0.25**
